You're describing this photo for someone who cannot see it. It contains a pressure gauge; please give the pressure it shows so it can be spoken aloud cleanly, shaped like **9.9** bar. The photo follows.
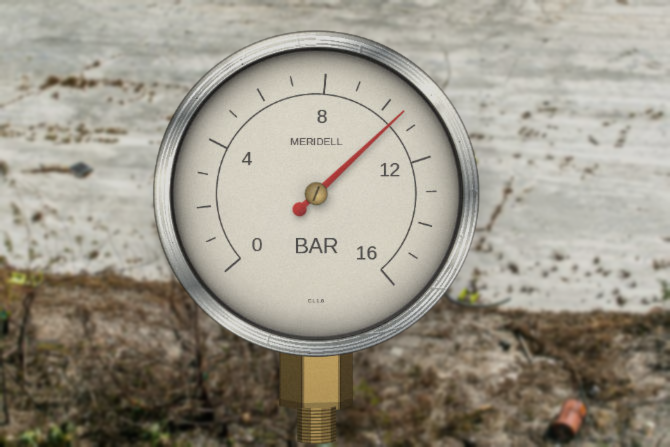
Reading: **10.5** bar
